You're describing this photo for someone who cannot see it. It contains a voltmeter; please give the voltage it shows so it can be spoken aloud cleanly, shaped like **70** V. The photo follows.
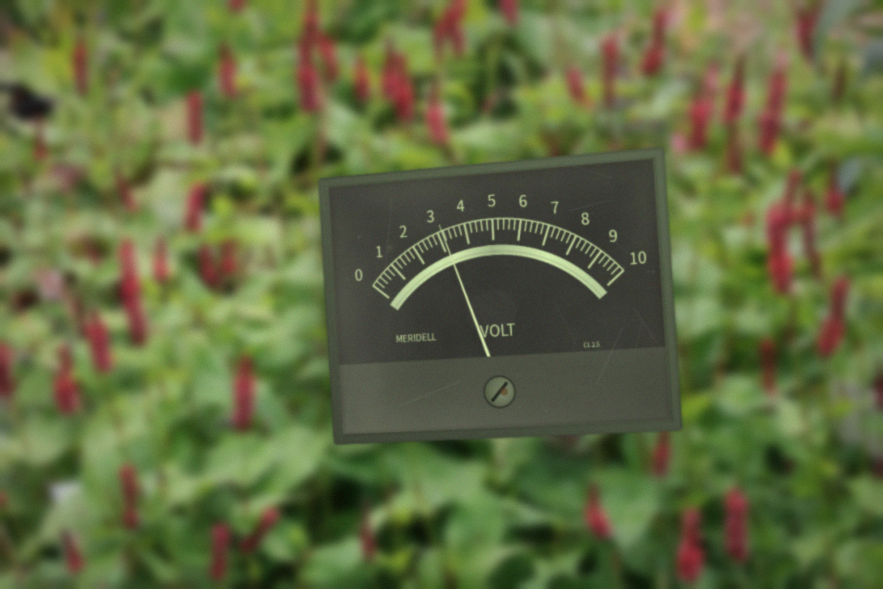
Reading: **3.2** V
